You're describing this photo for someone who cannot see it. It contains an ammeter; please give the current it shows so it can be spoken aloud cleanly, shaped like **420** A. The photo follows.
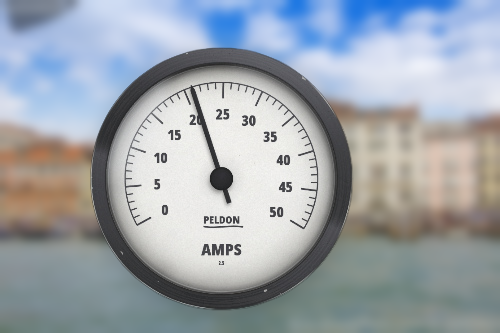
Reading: **21** A
